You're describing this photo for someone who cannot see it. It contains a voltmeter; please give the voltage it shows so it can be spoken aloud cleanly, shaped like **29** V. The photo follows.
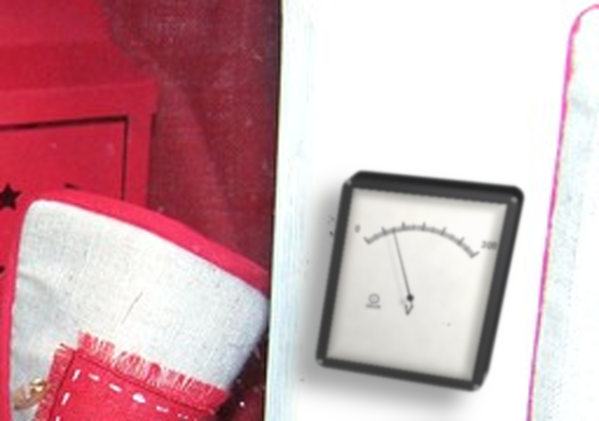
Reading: **75** V
